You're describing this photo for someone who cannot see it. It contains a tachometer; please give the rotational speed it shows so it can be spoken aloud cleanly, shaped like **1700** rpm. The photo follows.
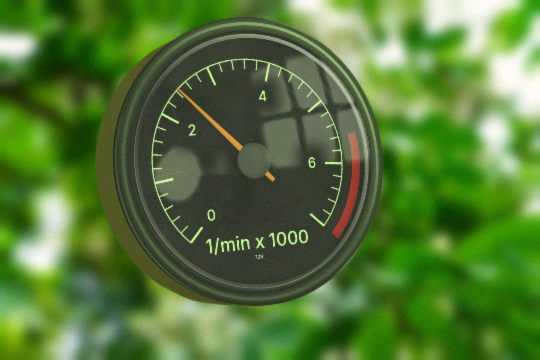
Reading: **2400** rpm
